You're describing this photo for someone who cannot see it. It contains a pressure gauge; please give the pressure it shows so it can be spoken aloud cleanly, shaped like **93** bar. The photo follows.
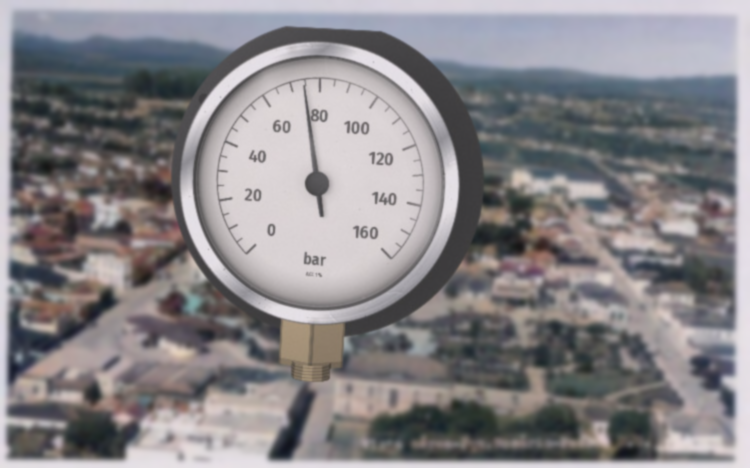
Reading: **75** bar
